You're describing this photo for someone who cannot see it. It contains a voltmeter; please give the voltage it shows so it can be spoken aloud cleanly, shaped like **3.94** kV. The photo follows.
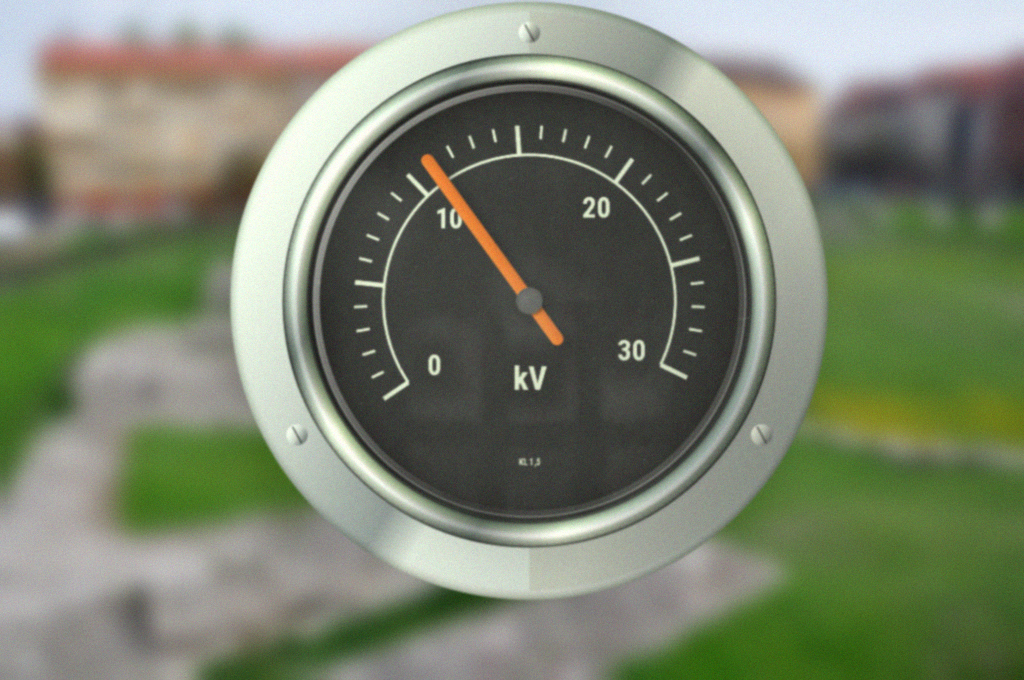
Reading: **11** kV
